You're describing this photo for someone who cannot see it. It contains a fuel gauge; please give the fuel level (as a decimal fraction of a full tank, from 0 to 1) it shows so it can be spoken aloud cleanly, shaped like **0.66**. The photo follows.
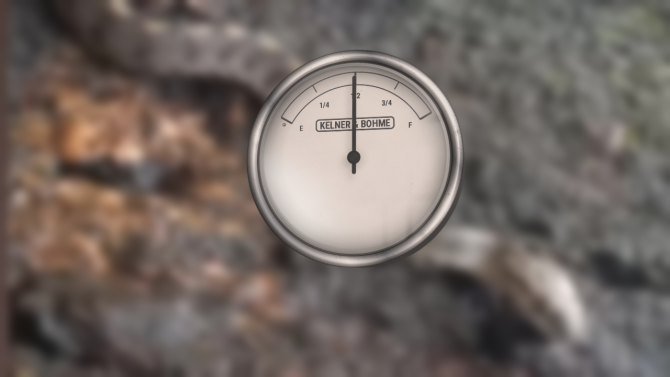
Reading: **0.5**
